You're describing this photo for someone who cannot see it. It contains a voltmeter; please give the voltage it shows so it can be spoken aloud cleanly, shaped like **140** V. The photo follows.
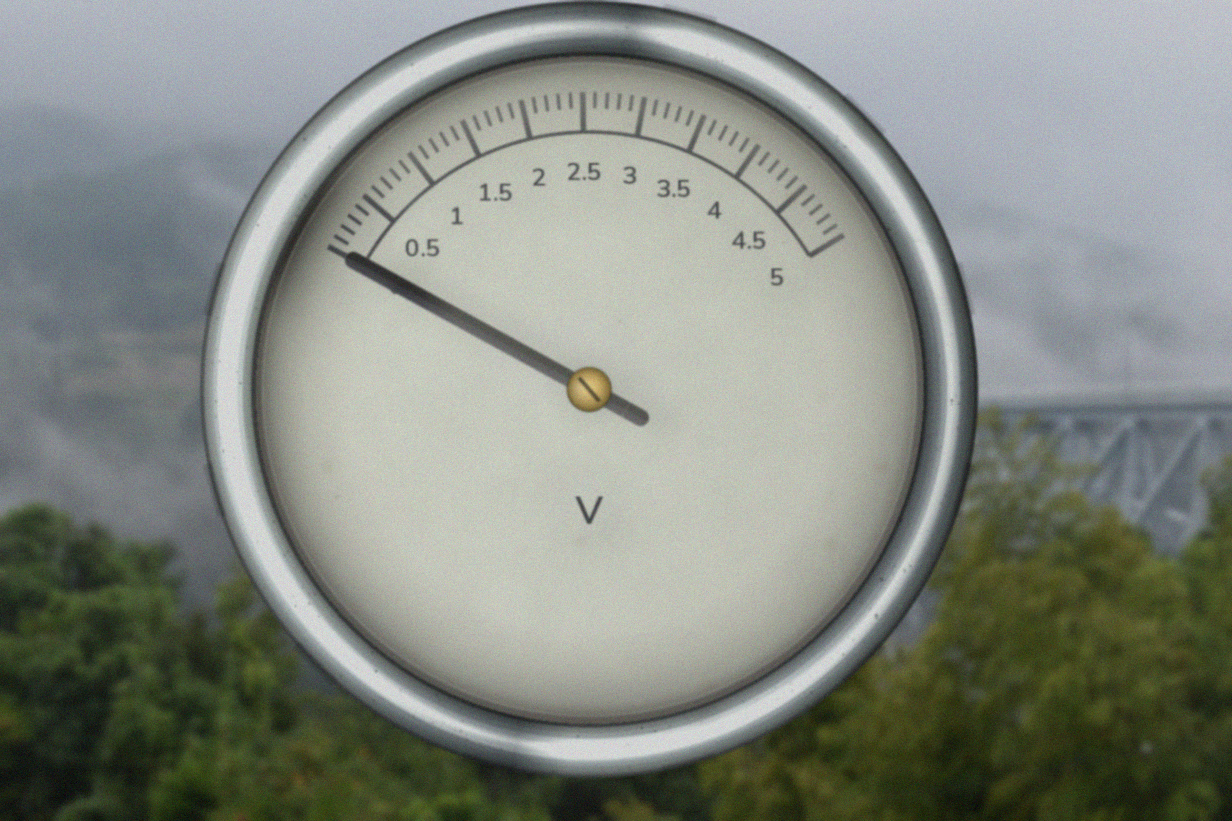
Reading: **0** V
